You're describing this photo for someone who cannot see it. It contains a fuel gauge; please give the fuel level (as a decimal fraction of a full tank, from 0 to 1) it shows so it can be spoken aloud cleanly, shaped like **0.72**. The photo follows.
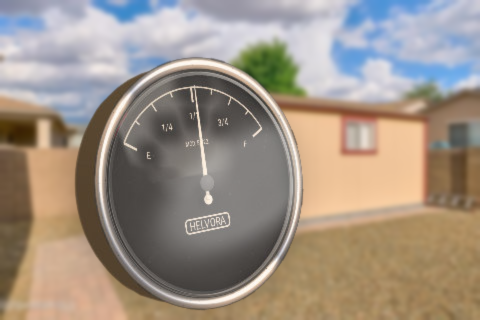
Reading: **0.5**
